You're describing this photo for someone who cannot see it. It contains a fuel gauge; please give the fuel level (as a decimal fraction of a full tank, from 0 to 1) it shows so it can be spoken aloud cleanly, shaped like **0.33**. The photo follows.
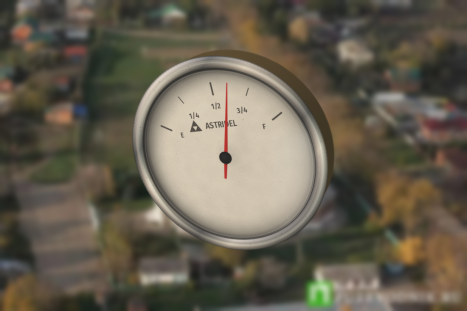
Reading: **0.625**
